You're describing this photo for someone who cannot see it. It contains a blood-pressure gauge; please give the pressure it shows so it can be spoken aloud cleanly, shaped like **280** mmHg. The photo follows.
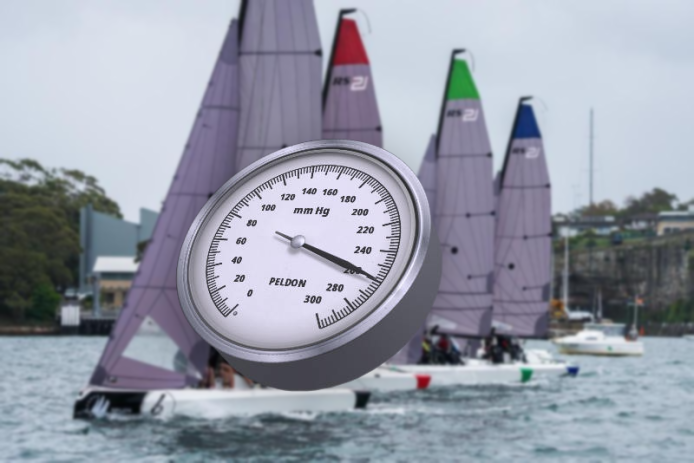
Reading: **260** mmHg
